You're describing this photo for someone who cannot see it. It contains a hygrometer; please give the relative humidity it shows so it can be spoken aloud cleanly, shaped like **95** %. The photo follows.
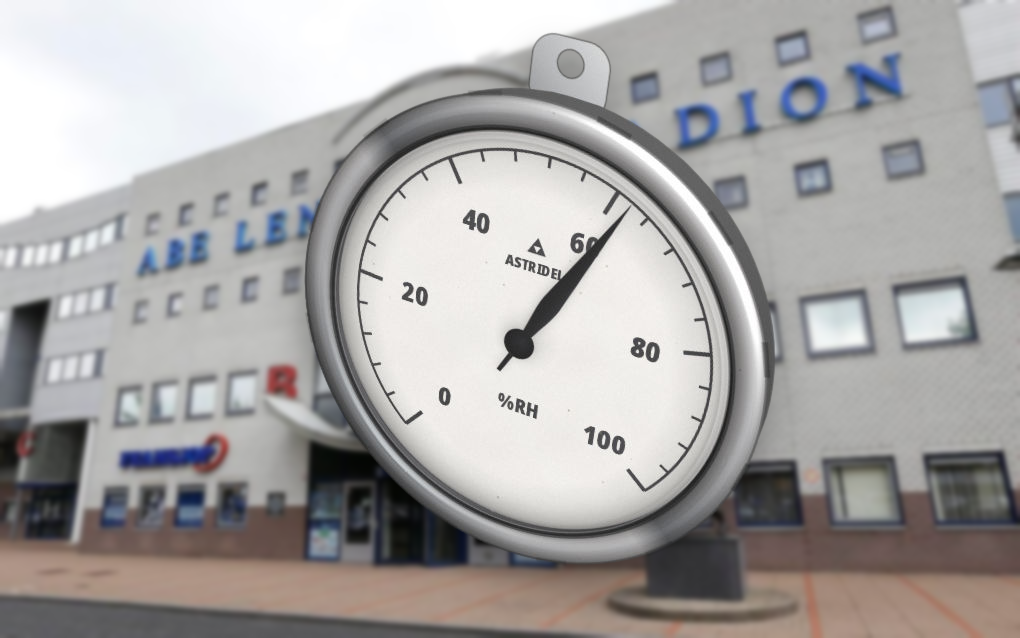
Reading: **62** %
